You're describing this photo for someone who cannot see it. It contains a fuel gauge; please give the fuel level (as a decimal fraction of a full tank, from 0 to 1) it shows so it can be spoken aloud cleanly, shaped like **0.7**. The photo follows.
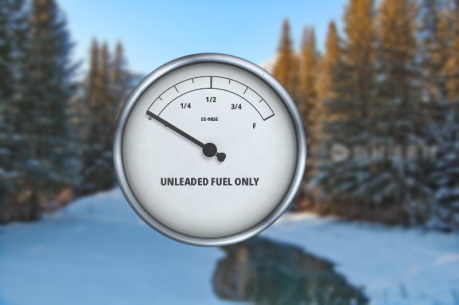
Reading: **0**
